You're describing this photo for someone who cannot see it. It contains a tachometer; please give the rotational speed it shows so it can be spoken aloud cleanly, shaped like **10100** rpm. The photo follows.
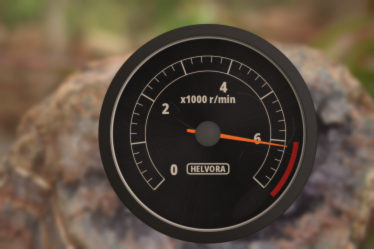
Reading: **6100** rpm
